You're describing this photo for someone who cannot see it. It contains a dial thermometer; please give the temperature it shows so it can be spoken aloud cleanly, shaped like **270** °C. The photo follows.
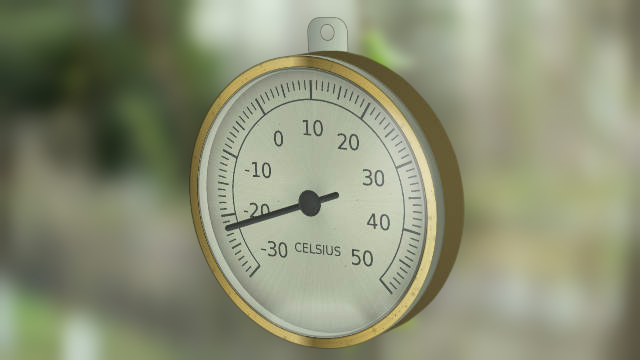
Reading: **-22** °C
